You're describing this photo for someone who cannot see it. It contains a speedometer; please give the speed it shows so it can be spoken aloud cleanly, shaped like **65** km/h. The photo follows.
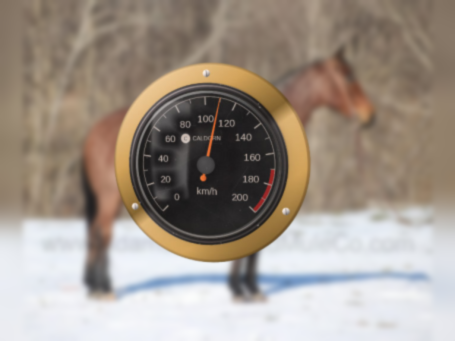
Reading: **110** km/h
